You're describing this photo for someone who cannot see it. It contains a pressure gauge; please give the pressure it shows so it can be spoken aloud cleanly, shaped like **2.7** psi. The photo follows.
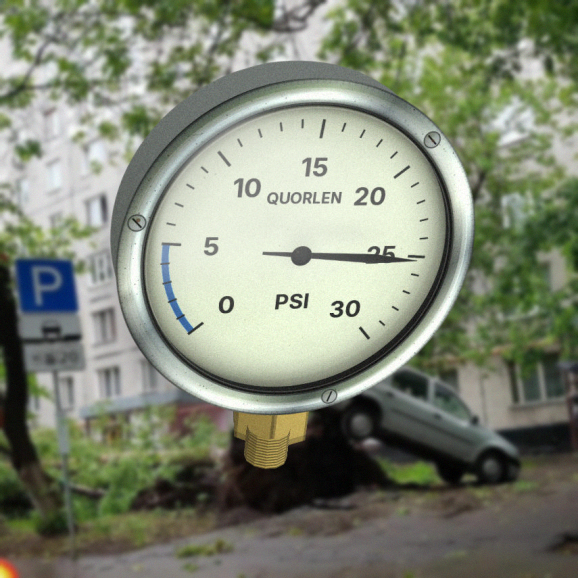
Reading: **25** psi
